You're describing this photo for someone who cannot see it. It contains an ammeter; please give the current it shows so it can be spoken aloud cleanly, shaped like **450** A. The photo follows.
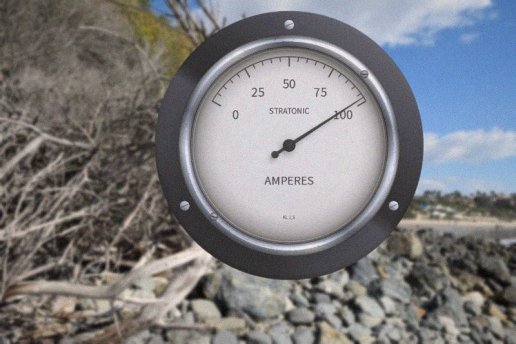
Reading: **97.5** A
